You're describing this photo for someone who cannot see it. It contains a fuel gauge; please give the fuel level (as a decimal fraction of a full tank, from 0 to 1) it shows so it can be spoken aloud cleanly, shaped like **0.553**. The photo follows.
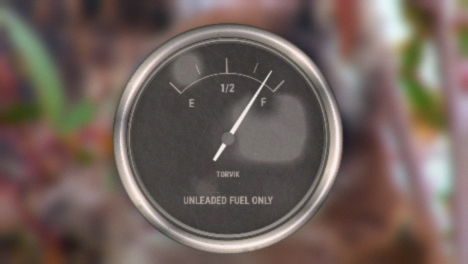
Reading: **0.875**
